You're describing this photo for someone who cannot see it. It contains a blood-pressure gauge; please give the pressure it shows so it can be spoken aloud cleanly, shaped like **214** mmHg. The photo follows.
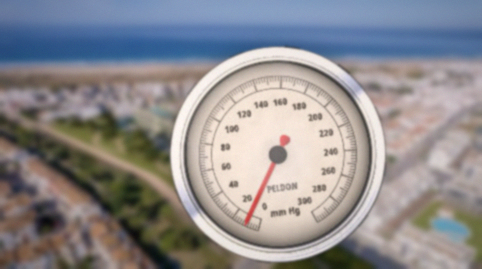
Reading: **10** mmHg
